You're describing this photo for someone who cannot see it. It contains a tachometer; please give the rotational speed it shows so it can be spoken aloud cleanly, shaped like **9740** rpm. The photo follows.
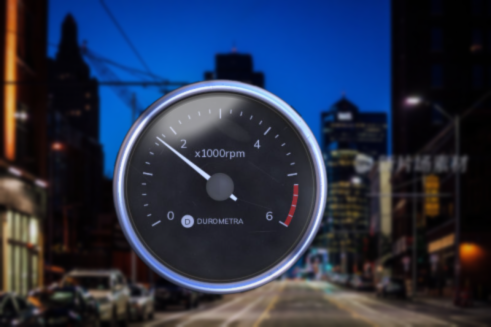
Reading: **1700** rpm
